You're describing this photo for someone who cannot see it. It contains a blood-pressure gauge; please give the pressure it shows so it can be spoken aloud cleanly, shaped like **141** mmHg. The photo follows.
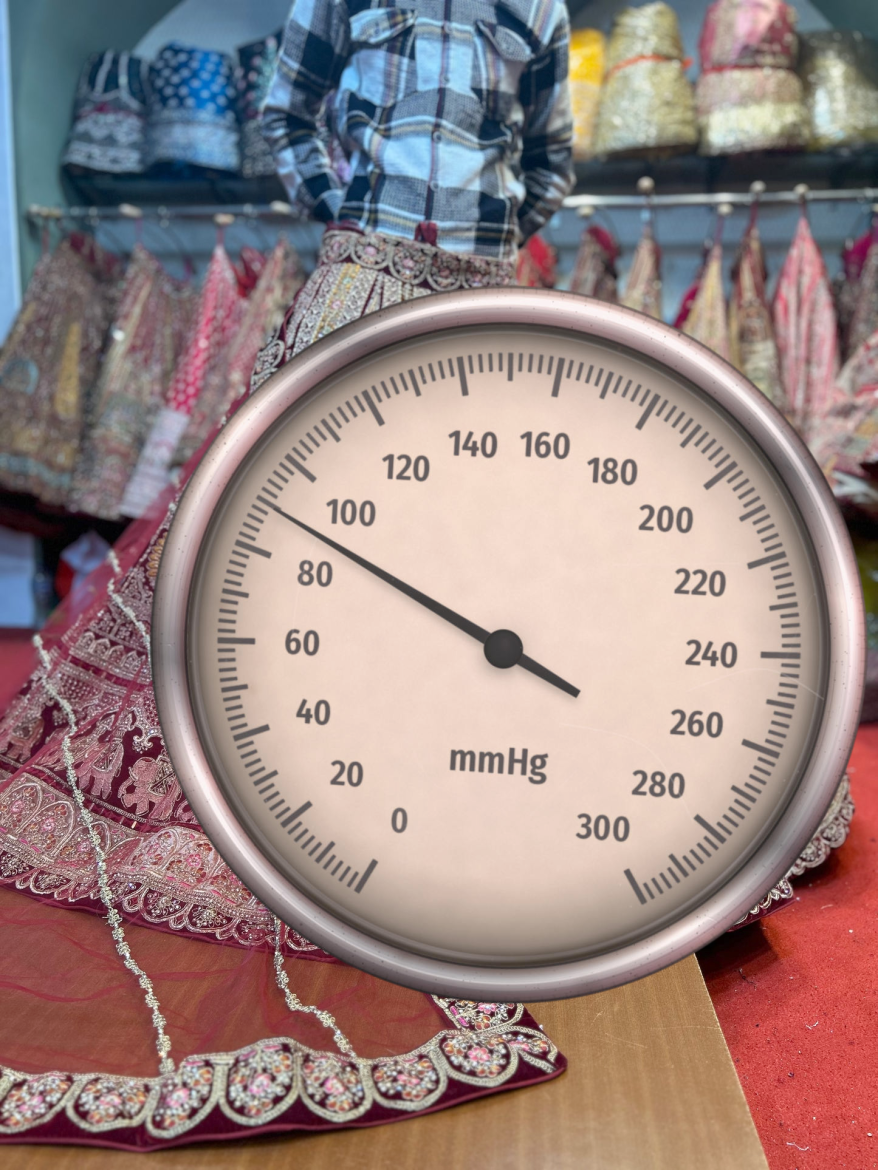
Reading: **90** mmHg
